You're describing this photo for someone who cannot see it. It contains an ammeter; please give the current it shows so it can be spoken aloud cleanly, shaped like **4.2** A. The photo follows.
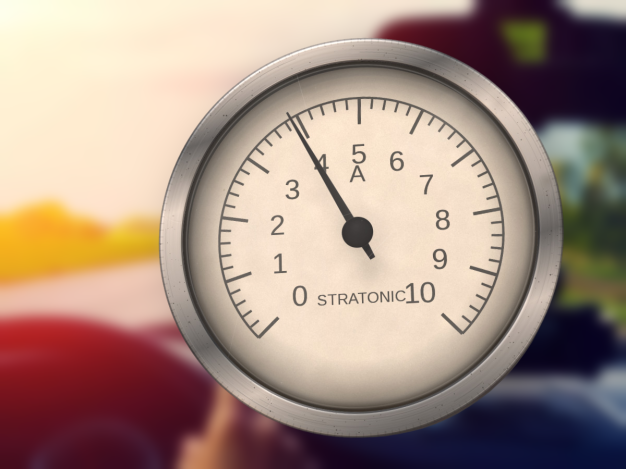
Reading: **3.9** A
